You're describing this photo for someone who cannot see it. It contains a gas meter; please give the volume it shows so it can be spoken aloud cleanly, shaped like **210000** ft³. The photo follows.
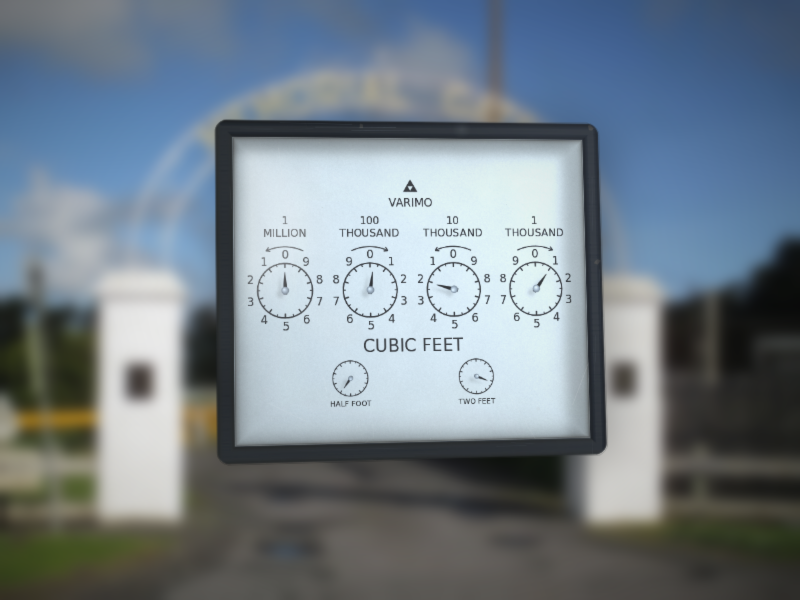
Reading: **2100** ft³
